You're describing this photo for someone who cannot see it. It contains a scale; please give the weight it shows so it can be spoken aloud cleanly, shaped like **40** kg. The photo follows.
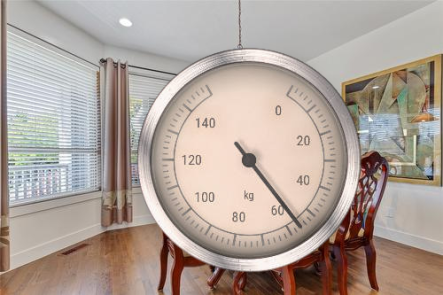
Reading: **56** kg
